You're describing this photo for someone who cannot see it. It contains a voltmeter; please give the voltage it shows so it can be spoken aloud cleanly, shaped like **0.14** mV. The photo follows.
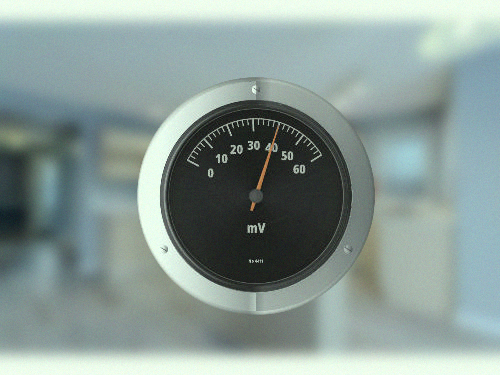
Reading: **40** mV
